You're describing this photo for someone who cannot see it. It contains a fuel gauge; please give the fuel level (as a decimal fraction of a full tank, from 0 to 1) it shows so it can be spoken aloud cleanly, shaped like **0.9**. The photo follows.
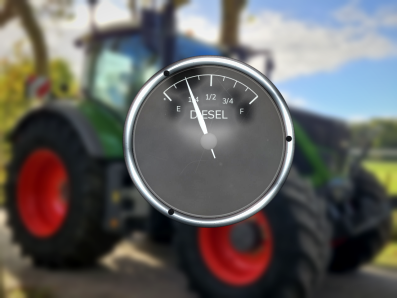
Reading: **0.25**
